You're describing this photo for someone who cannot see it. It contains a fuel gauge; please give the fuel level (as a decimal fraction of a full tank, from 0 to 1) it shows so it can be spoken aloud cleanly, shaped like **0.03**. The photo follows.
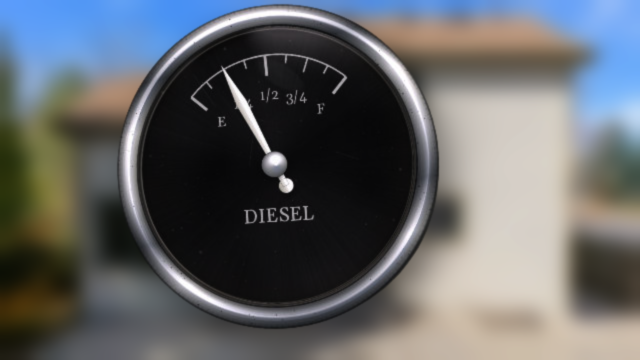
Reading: **0.25**
